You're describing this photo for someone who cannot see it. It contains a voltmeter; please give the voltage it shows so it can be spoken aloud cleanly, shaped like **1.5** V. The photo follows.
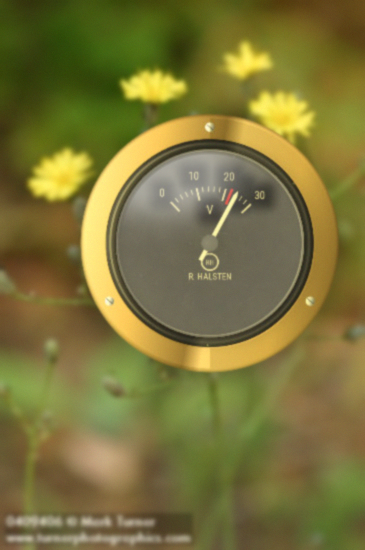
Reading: **24** V
